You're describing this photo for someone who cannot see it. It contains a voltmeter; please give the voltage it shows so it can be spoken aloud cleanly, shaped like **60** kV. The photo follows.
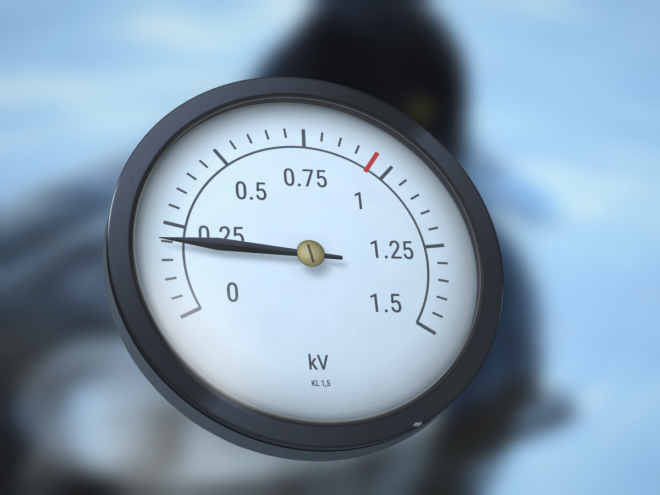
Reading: **0.2** kV
